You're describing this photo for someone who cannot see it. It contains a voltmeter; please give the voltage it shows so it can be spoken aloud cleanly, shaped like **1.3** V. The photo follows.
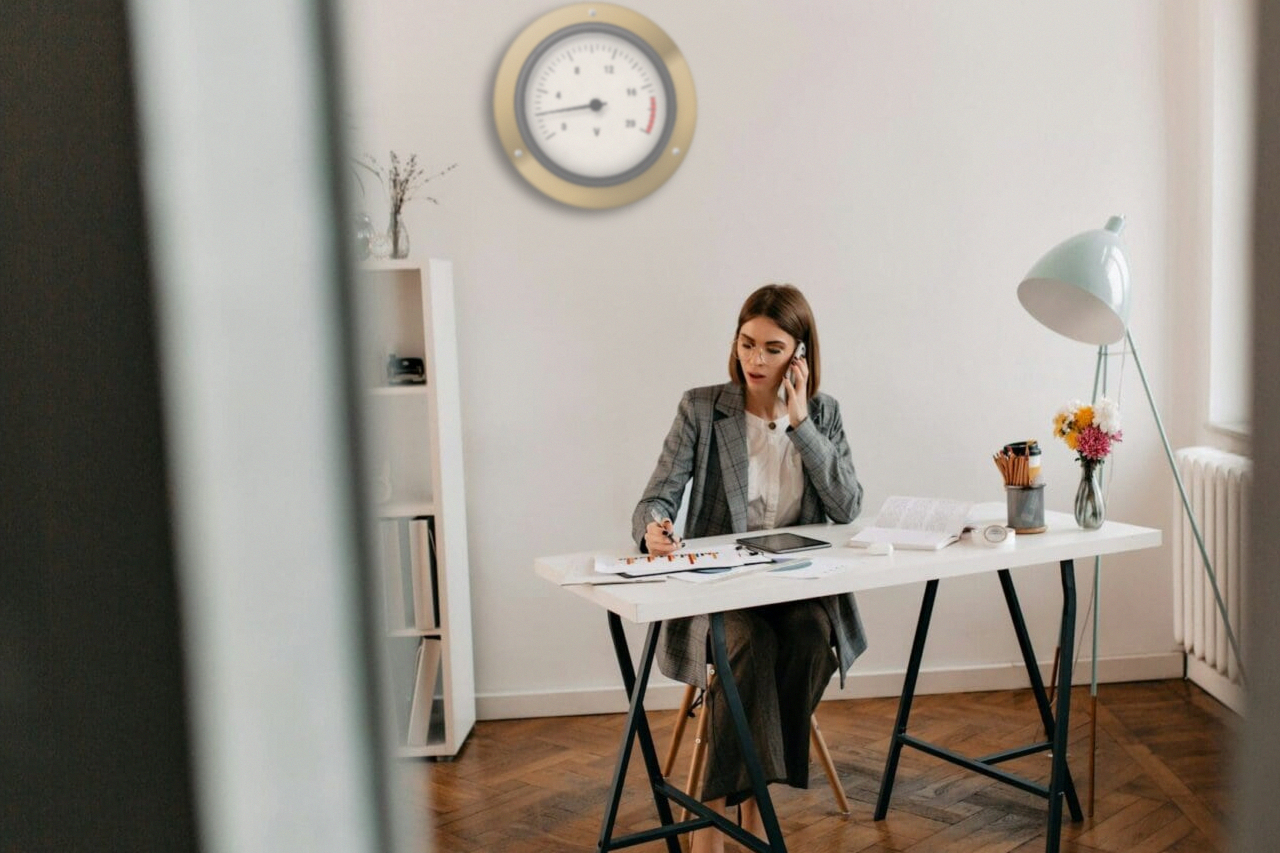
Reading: **2** V
